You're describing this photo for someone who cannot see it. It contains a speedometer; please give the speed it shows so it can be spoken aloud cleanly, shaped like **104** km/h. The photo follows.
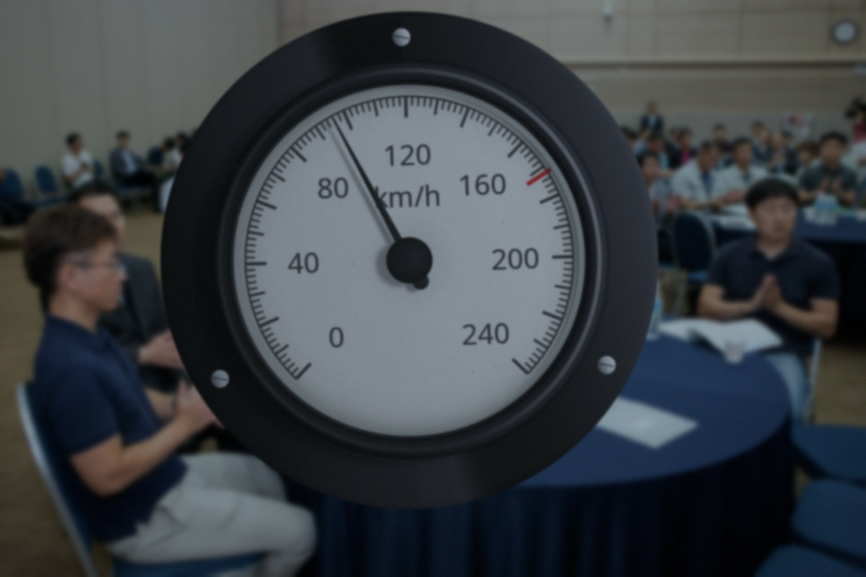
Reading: **96** km/h
